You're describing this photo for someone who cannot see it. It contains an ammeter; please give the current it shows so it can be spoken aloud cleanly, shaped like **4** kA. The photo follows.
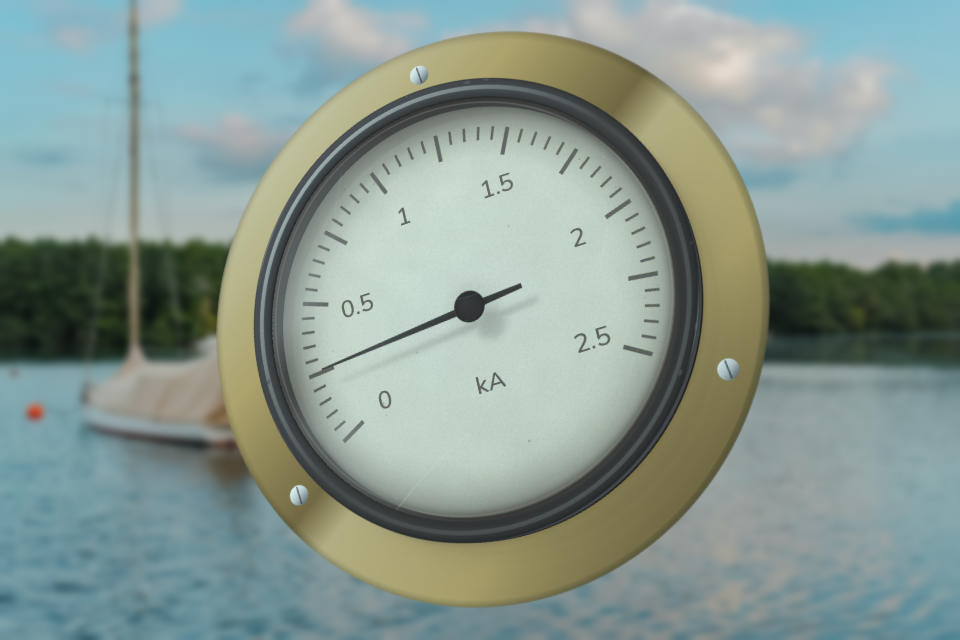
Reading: **0.25** kA
